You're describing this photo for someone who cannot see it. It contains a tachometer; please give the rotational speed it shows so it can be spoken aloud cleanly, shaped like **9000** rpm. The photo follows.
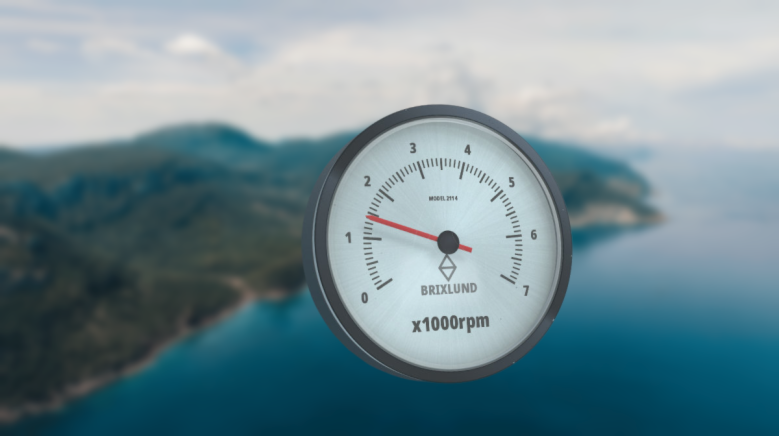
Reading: **1400** rpm
